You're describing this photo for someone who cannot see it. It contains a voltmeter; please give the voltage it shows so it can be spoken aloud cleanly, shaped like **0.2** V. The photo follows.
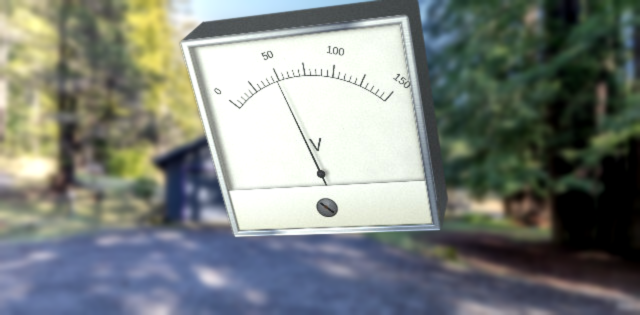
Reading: **50** V
